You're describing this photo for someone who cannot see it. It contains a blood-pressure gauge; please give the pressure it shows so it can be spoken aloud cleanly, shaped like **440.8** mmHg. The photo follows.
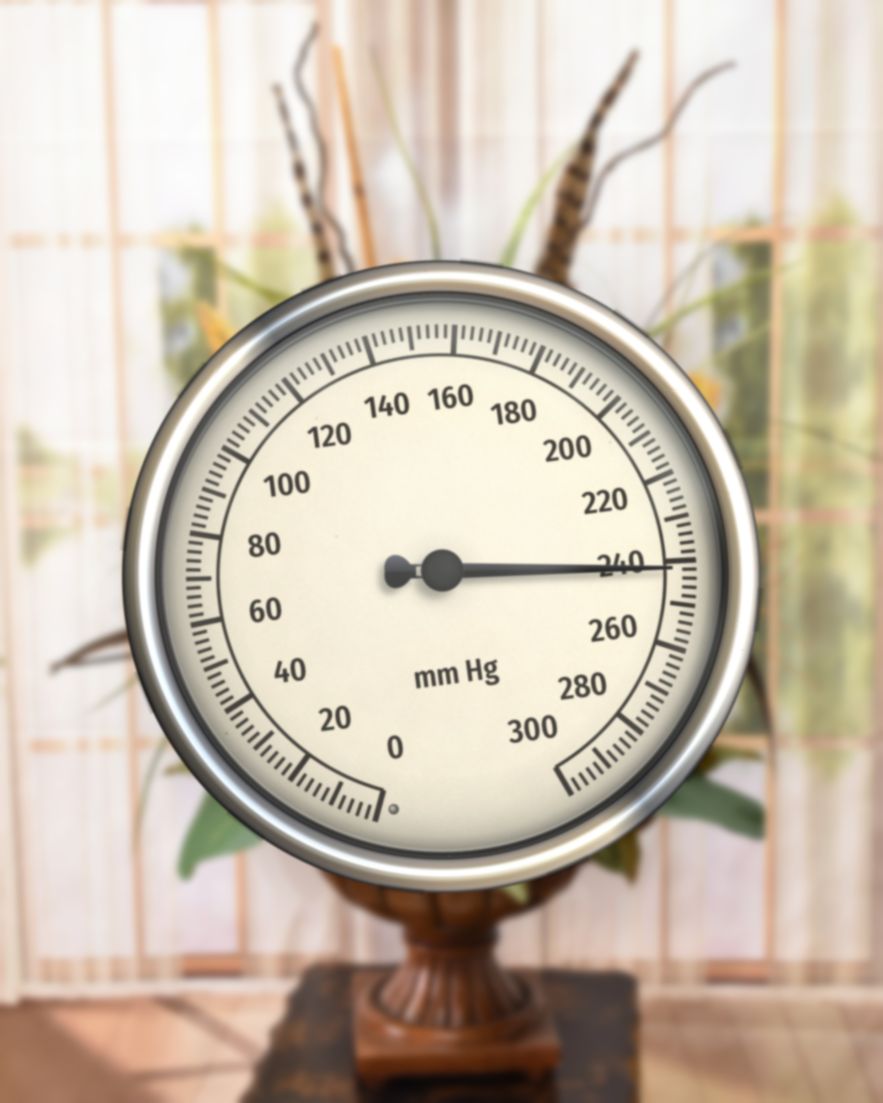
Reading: **242** mmHg
